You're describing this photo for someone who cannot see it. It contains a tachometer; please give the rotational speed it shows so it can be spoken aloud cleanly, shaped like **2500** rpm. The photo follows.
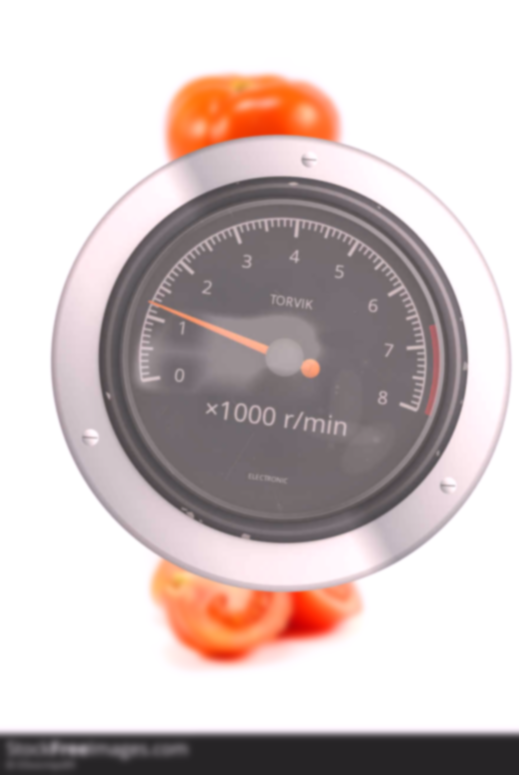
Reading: **1200** rpm
